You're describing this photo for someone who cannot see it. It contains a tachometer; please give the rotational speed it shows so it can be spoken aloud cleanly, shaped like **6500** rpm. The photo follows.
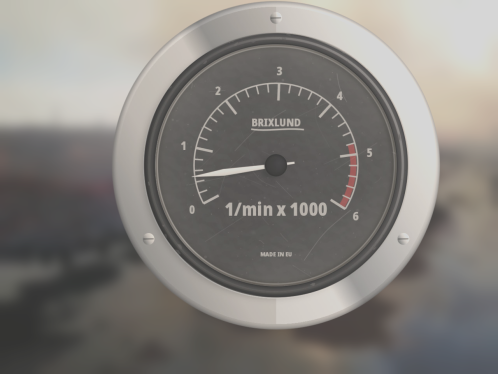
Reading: **500** rpm
